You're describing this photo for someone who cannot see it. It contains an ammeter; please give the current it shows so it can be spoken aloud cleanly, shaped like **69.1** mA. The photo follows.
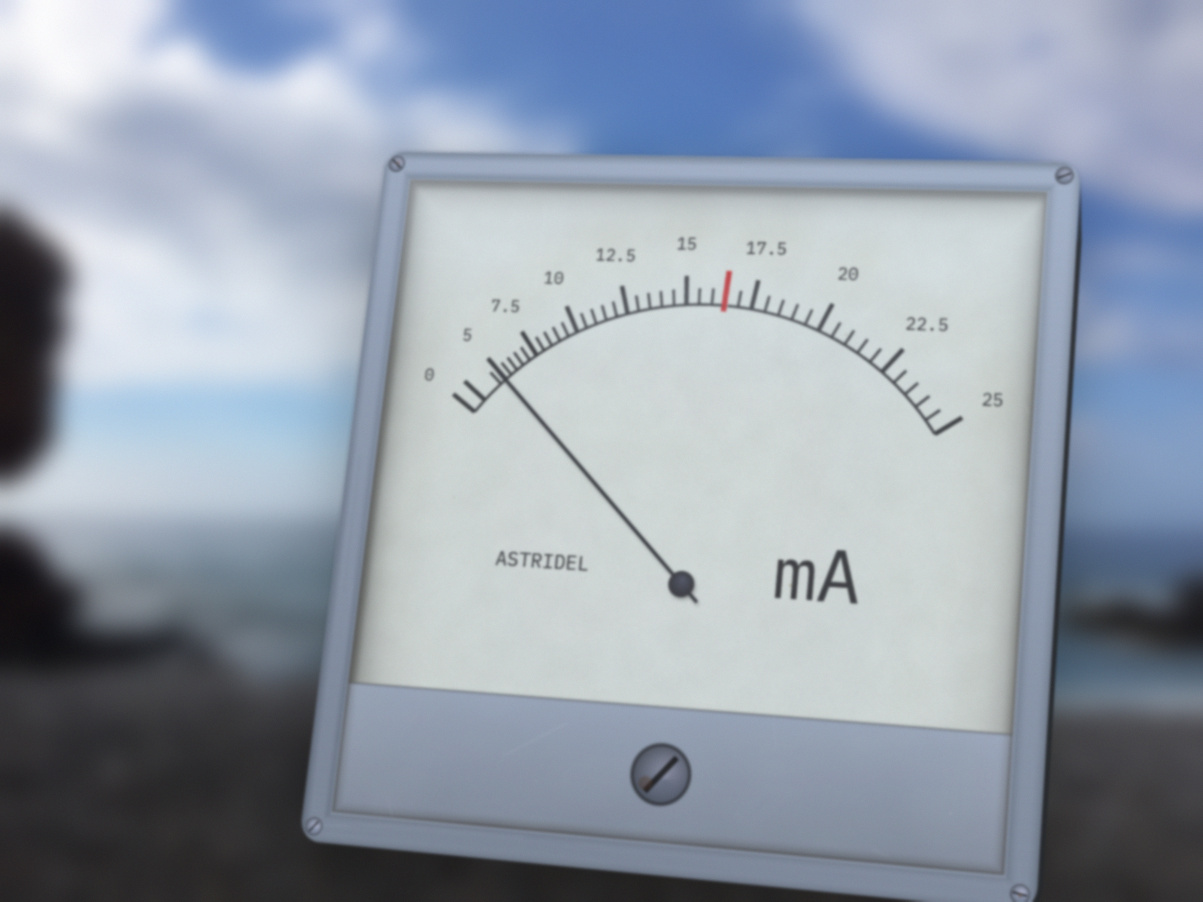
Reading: **5** mA
